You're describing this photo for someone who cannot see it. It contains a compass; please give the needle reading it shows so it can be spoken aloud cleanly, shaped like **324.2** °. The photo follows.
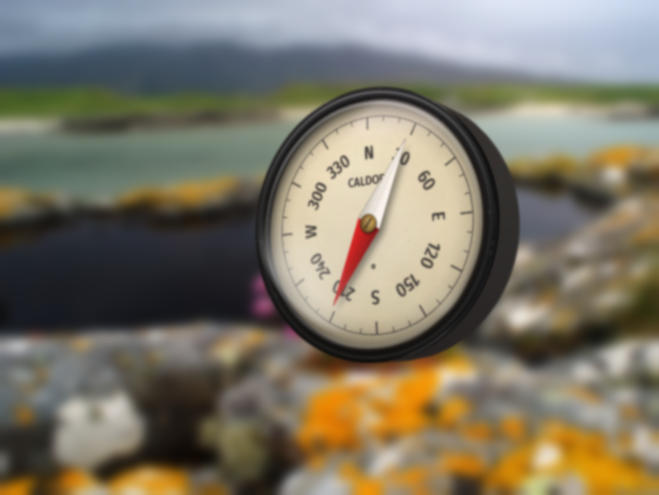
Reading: **210** °
